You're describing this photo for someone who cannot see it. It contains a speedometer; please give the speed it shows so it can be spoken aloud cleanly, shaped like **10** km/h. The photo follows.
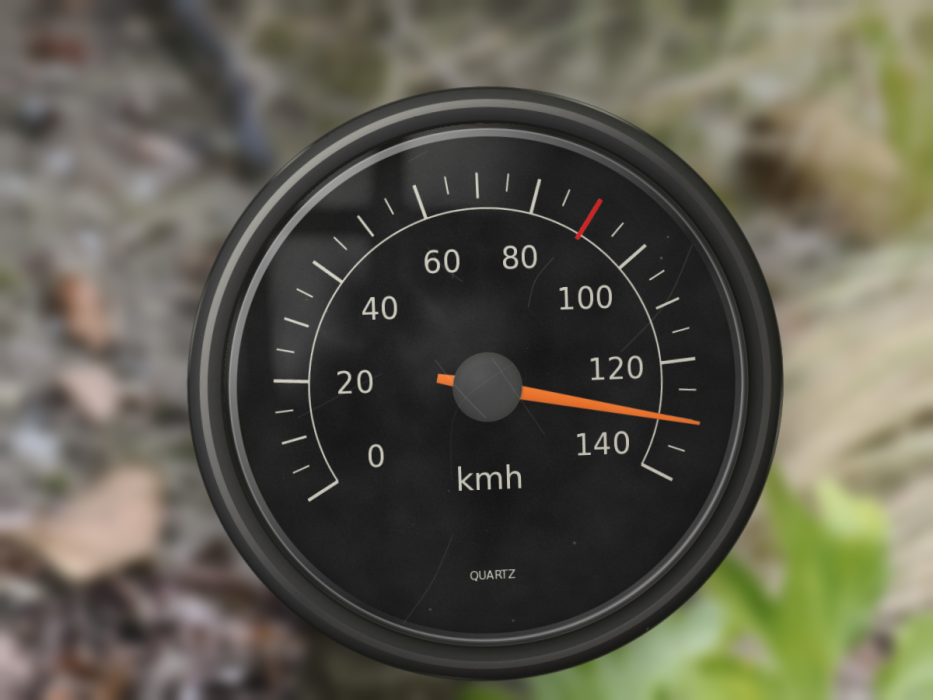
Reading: **130** km/h
